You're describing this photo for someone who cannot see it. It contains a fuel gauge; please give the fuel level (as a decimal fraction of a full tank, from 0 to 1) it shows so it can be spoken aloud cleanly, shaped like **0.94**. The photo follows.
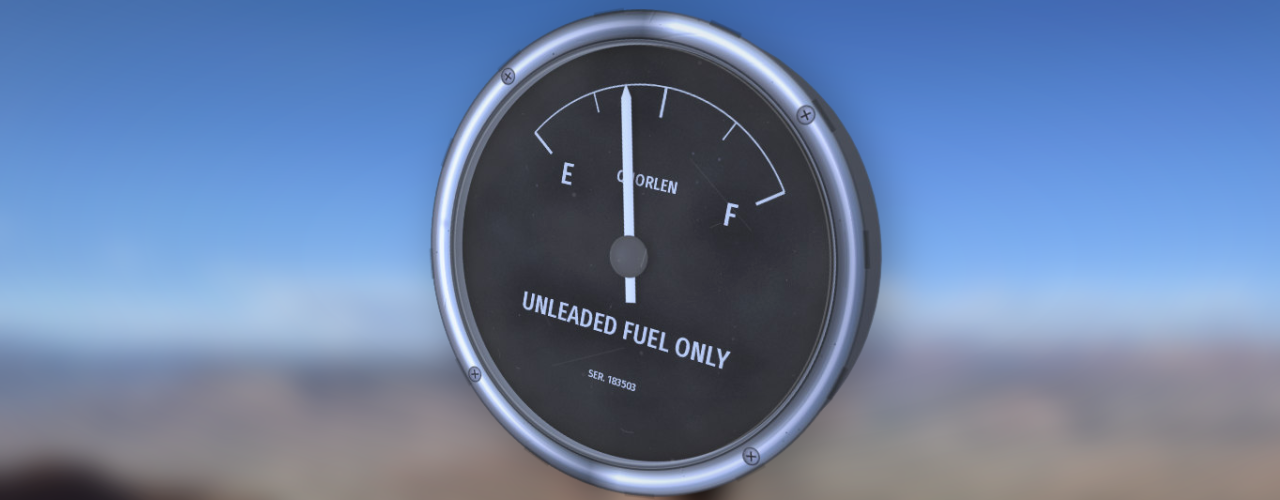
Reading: **0.375**
